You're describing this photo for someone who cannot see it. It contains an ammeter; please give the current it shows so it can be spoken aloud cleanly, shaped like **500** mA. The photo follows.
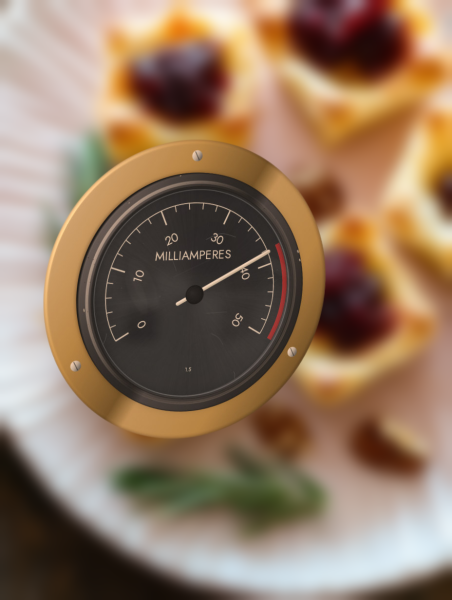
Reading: **38** mA
